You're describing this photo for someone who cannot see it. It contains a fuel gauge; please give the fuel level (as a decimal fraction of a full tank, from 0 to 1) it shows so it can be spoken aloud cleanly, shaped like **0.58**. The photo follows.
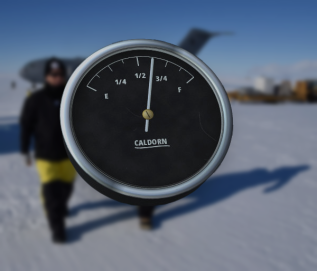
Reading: **0.625**
